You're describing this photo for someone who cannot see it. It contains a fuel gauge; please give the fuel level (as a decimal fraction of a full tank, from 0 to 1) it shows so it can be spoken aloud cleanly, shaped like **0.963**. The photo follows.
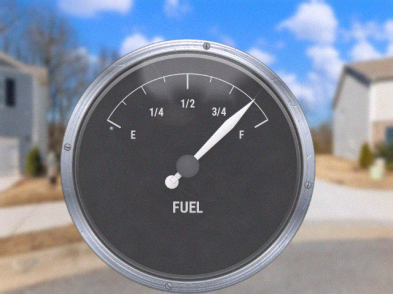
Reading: **0.875**
